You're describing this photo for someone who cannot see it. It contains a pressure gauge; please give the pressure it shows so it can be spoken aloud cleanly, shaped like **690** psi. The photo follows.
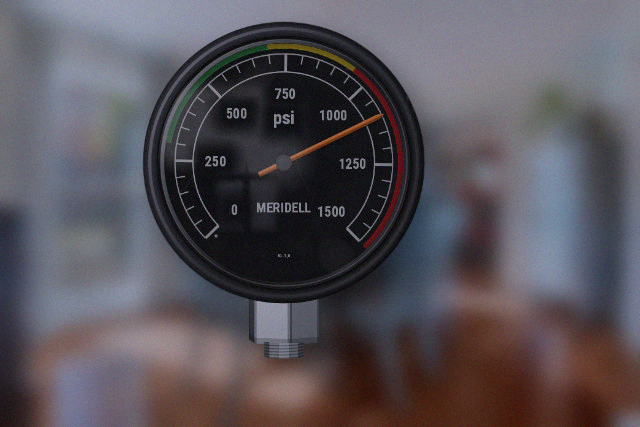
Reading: **1100** psi
